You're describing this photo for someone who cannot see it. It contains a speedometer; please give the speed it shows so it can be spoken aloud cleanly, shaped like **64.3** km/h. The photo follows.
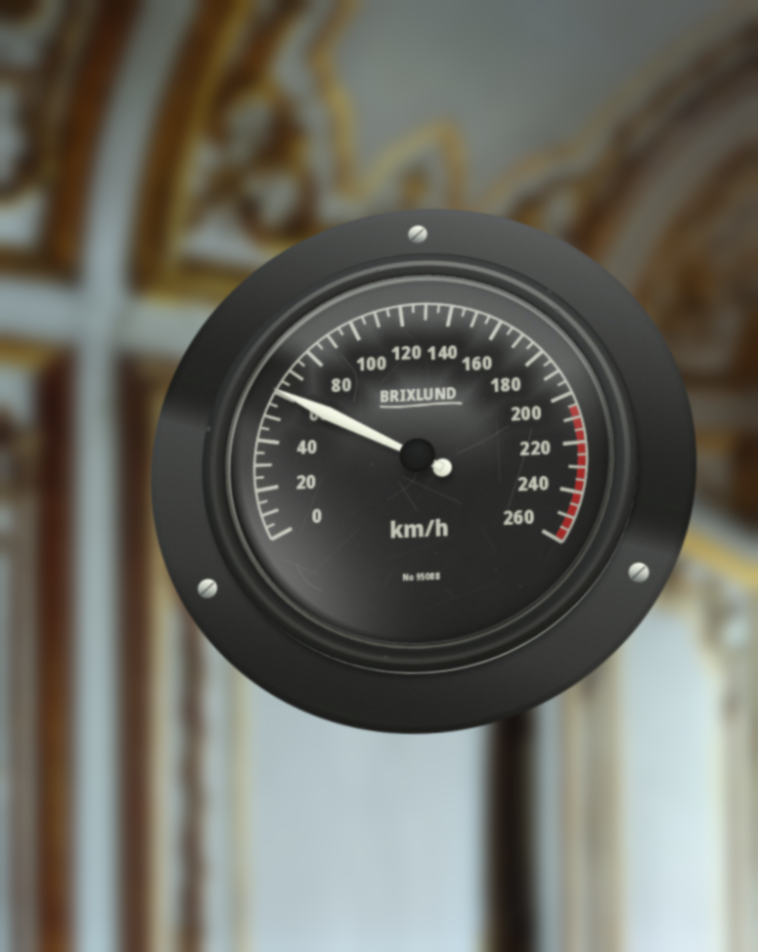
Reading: **60** km/h
